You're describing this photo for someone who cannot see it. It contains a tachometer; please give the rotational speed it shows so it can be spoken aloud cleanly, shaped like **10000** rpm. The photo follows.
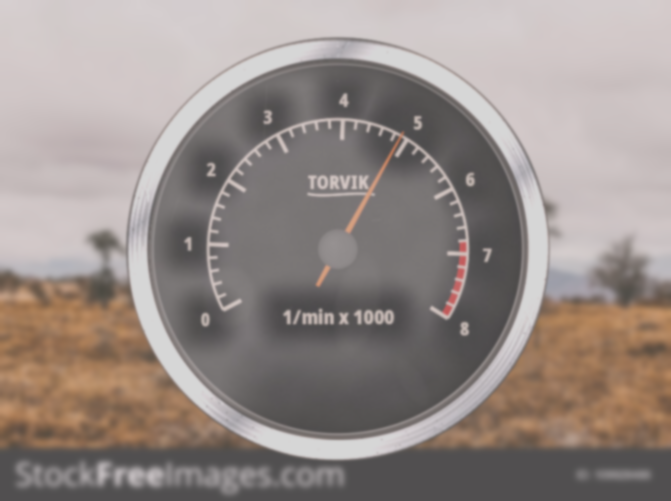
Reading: **4900** rpm
